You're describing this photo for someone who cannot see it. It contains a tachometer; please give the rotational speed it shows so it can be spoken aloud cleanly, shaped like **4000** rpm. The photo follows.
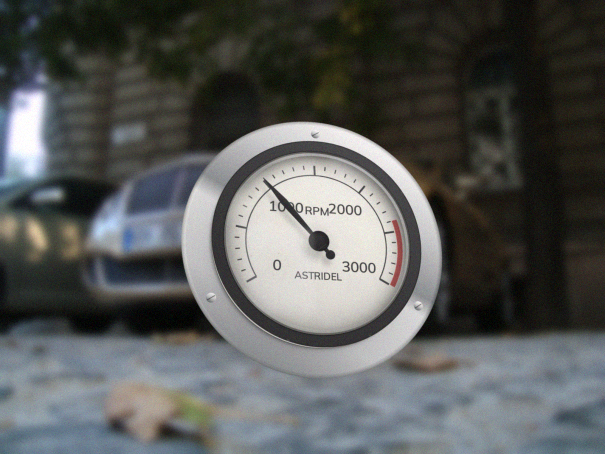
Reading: **1000** rpm
